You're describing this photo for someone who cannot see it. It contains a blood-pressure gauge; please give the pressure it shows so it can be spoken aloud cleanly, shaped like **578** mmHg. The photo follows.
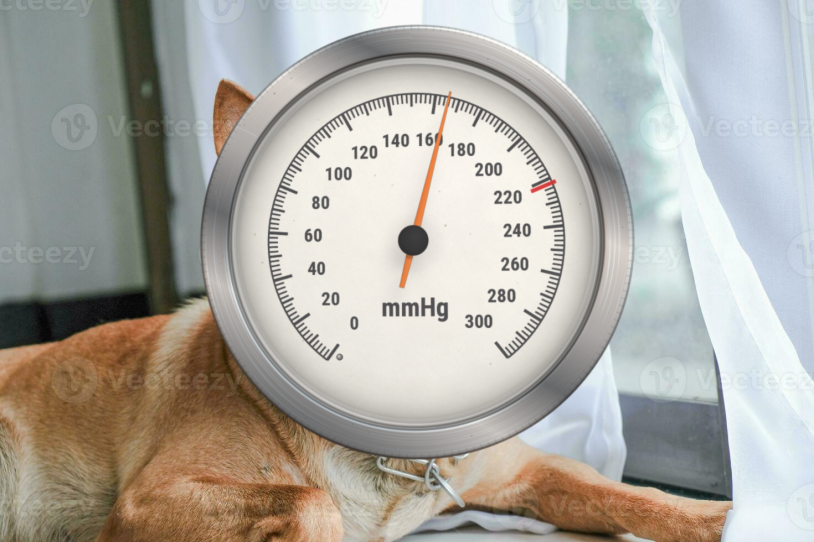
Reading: **166** mmHg
